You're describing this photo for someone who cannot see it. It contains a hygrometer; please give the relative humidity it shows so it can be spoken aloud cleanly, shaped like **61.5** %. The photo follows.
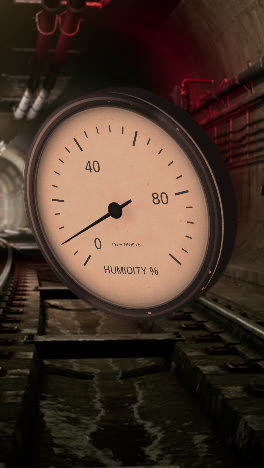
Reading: **8** %
